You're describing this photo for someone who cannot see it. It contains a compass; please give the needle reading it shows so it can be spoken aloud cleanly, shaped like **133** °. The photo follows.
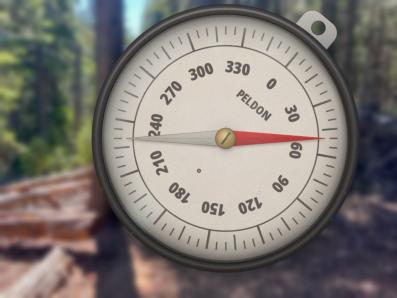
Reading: **50** °
